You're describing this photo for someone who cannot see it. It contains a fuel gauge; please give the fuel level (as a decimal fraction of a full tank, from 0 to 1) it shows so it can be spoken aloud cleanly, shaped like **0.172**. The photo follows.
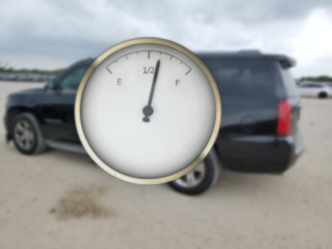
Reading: **0.625**
